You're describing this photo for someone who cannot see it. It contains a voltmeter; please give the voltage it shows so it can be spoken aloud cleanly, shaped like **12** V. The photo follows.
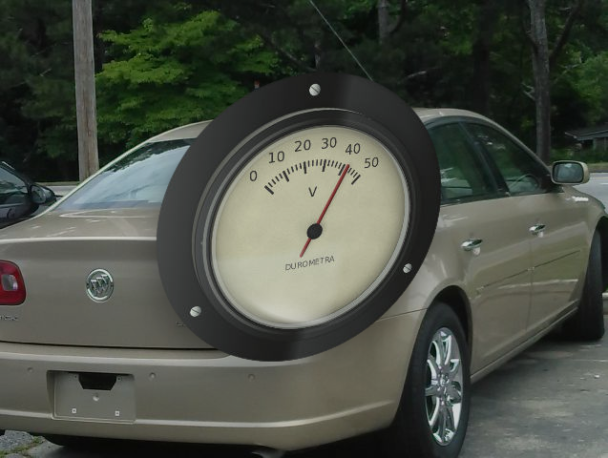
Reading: **40** V
